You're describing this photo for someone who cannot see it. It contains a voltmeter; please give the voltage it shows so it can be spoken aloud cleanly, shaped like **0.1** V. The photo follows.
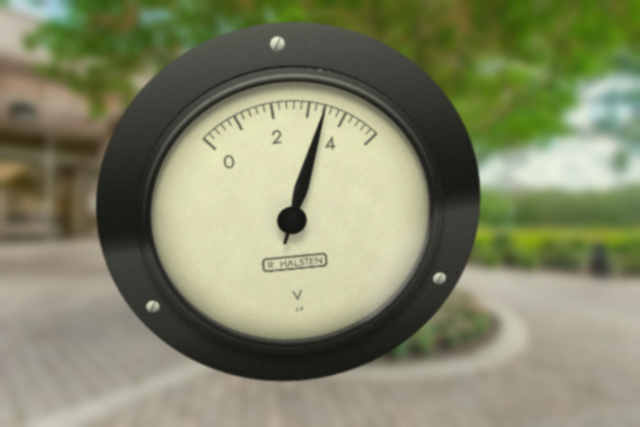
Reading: **3.4** V
